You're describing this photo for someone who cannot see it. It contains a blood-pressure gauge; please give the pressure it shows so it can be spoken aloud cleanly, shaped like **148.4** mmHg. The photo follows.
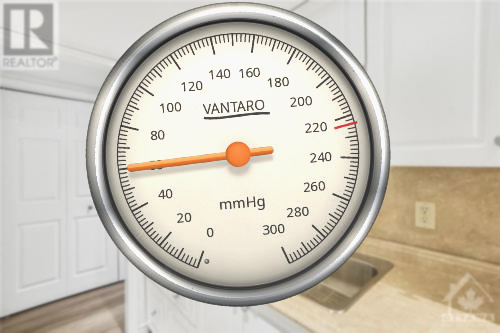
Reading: **60** mmHg
